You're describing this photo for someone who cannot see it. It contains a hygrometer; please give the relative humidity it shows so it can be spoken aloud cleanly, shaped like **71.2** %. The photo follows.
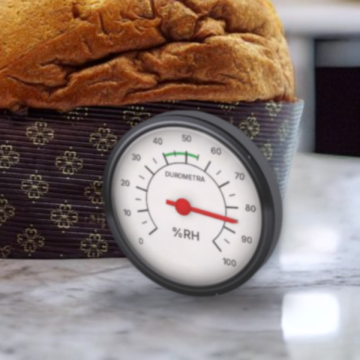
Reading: **85** %
